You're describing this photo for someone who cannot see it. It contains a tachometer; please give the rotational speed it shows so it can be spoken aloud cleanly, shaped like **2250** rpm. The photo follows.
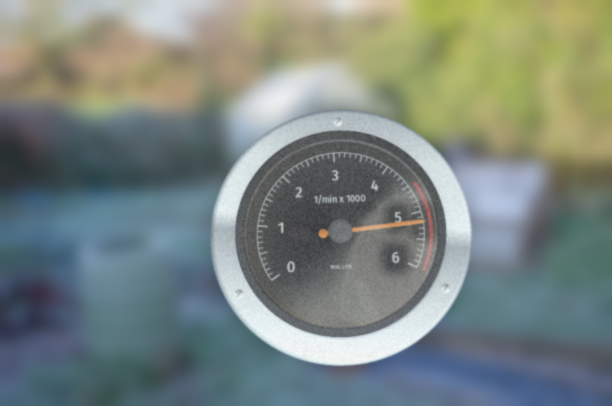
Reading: **5200** rpm
